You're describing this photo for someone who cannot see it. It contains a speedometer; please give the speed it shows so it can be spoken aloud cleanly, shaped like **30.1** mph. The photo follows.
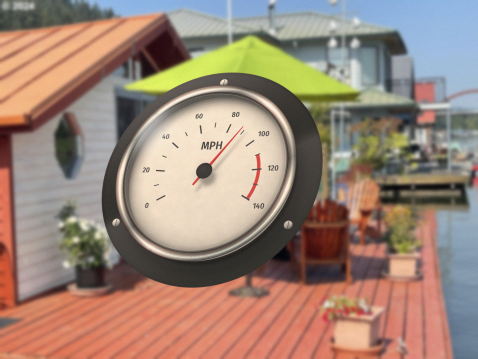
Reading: **90** mph
